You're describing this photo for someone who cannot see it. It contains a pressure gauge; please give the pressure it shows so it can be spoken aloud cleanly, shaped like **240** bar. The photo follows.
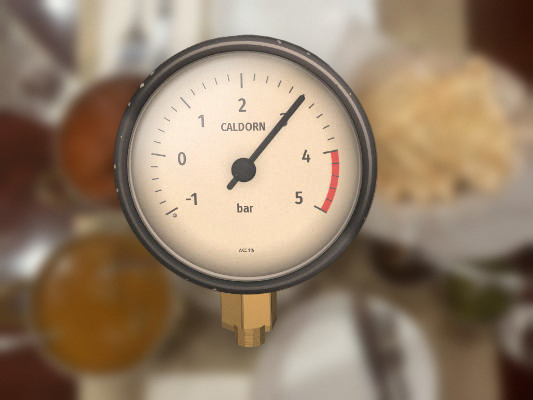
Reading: **3** bar
